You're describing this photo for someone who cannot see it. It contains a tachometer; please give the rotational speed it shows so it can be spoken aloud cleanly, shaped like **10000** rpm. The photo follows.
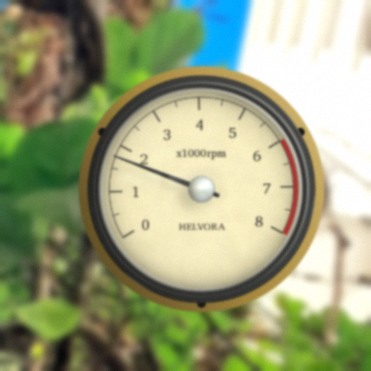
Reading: **1750** rpm
